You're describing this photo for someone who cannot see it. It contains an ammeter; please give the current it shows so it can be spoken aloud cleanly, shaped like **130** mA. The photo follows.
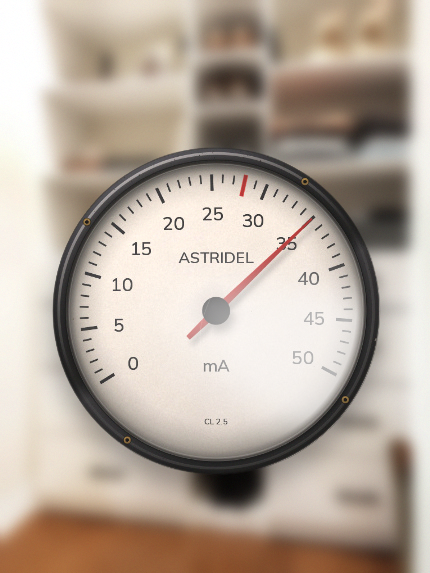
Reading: **35** mA
